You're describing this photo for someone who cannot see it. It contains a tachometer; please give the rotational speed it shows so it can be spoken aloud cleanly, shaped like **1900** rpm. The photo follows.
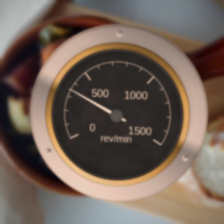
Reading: **350** rpm
